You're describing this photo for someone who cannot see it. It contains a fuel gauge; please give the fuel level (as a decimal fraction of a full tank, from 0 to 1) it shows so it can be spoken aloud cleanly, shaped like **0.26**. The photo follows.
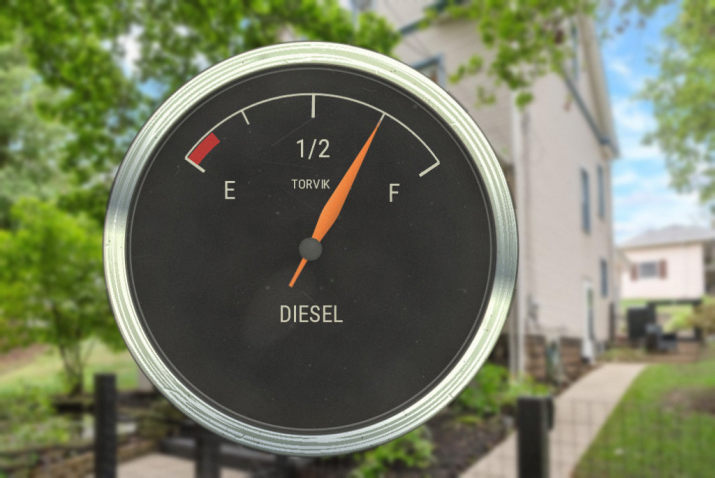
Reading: **0.75**
